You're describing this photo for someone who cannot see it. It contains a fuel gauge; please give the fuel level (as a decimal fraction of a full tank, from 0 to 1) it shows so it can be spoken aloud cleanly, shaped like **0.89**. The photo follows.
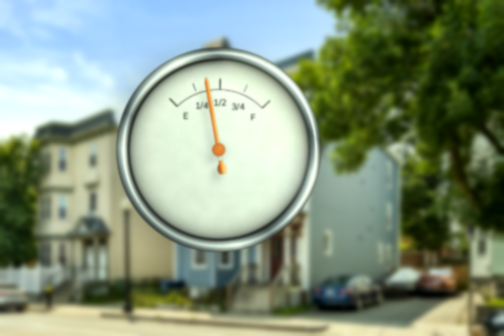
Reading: **0.375**
